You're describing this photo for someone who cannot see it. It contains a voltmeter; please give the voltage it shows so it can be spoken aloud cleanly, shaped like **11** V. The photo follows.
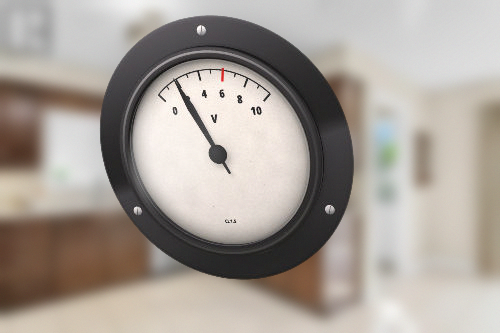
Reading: **2** V
